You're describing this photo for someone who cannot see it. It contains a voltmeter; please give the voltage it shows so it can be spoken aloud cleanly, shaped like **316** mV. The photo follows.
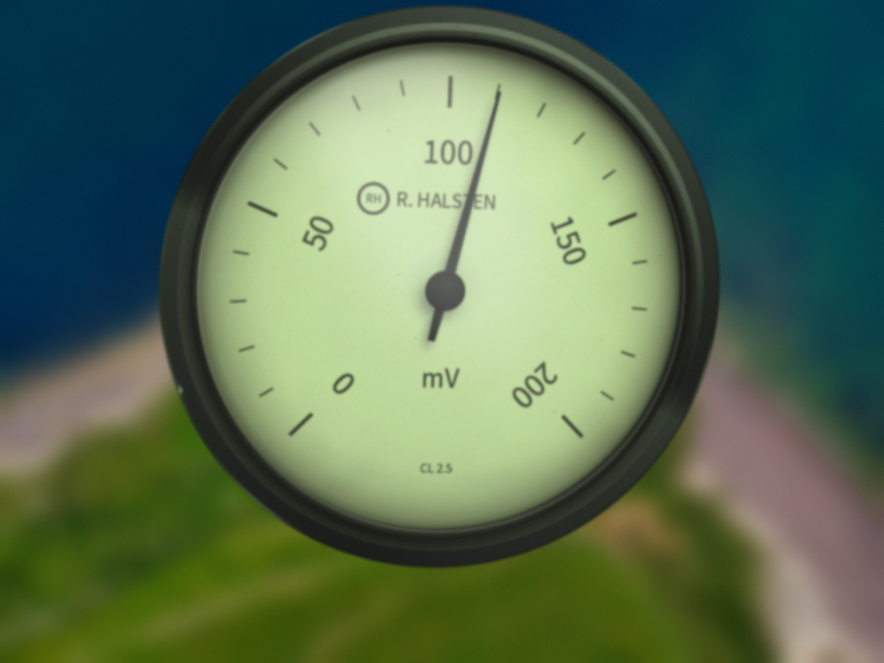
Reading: **110** mV
